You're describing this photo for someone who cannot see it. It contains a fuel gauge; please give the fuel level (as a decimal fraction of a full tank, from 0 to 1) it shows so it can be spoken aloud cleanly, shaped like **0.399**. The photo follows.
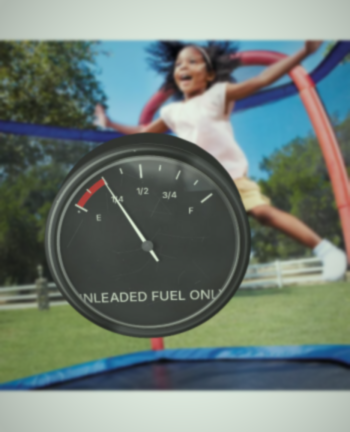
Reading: **0.25**
